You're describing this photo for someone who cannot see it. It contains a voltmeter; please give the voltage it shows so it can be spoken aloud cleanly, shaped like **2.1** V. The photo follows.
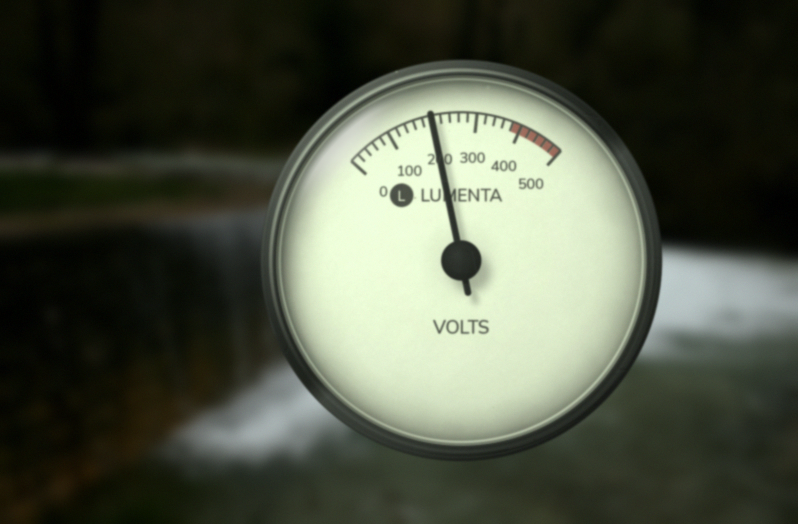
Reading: **200** V
